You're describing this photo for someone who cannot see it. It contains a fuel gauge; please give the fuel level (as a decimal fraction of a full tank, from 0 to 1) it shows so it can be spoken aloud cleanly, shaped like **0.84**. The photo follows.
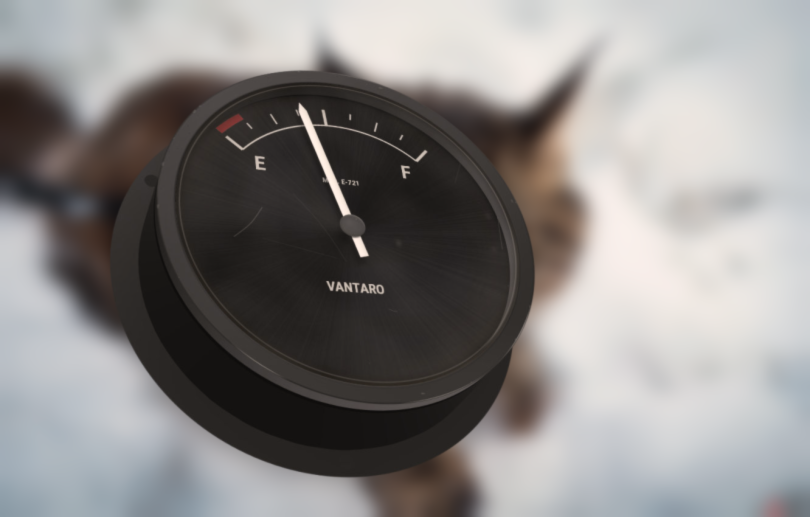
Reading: **0.375**
